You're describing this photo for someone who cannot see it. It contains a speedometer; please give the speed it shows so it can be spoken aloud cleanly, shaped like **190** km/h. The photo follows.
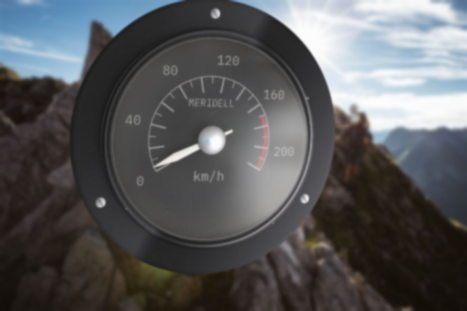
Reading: **5** km/h
